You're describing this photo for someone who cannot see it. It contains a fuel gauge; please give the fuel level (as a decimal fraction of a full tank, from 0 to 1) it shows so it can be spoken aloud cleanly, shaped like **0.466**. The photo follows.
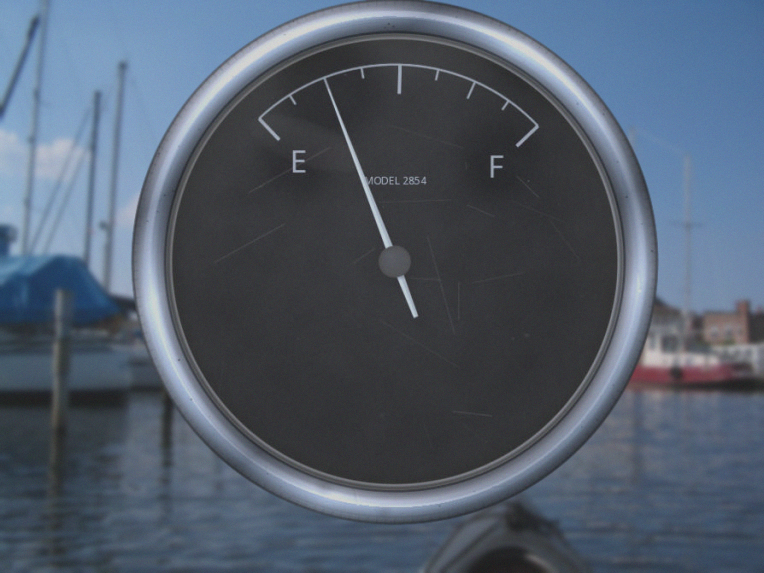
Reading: **0.25**
